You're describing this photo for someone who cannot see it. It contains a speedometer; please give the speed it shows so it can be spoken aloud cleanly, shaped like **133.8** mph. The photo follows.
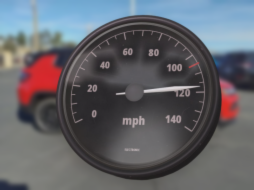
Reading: **117.5** mph
